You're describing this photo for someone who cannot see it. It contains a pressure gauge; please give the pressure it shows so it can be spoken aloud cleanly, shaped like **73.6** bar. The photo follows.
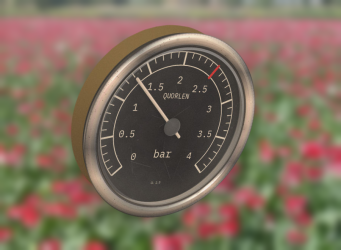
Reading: **1.3** bar
